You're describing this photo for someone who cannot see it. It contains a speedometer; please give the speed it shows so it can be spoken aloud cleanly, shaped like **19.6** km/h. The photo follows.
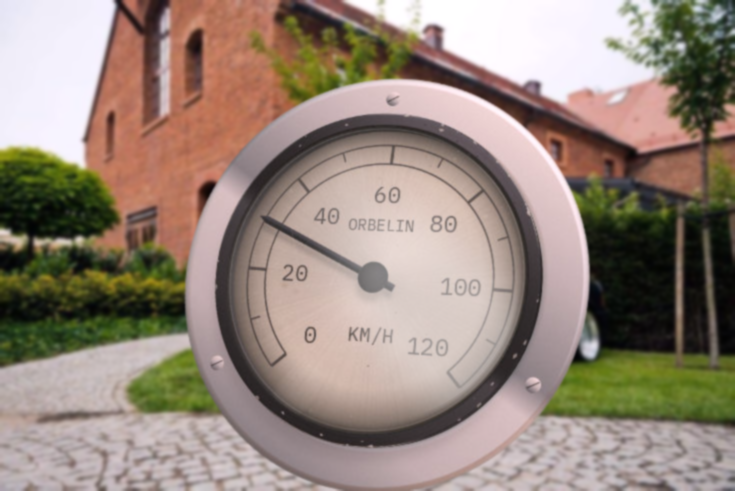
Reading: **30** km/h
